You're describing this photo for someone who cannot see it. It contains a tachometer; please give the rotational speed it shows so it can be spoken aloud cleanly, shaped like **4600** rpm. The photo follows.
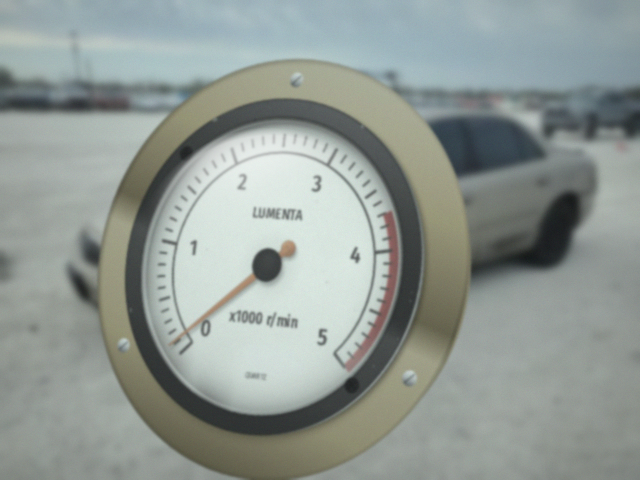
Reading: **100** rpm
